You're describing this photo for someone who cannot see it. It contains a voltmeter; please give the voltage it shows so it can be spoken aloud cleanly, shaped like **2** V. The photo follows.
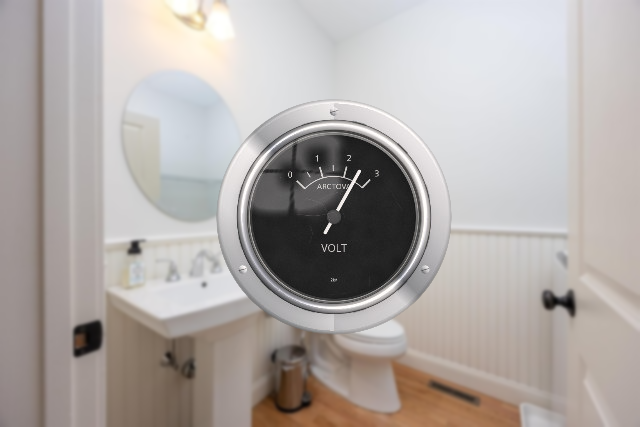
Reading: **2.5** V
